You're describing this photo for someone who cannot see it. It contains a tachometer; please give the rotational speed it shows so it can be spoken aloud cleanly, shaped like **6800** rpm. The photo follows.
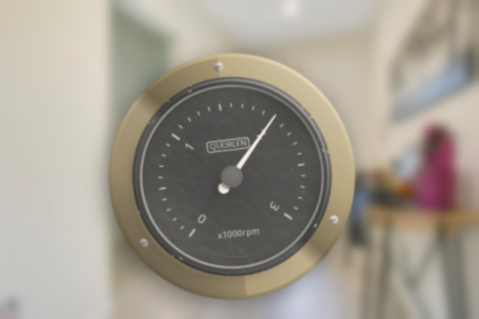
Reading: **2000** rpm
